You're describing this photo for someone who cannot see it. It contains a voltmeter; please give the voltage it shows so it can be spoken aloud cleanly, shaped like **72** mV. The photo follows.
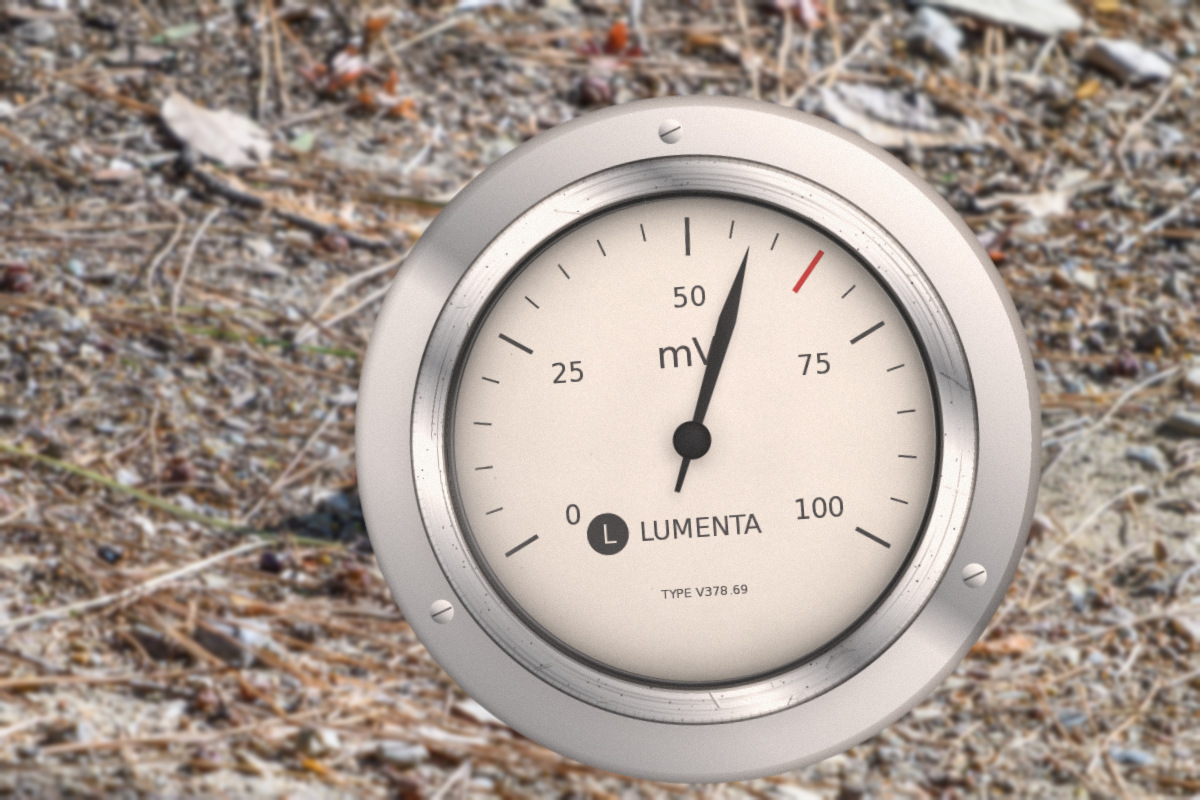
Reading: **57.5** mV
